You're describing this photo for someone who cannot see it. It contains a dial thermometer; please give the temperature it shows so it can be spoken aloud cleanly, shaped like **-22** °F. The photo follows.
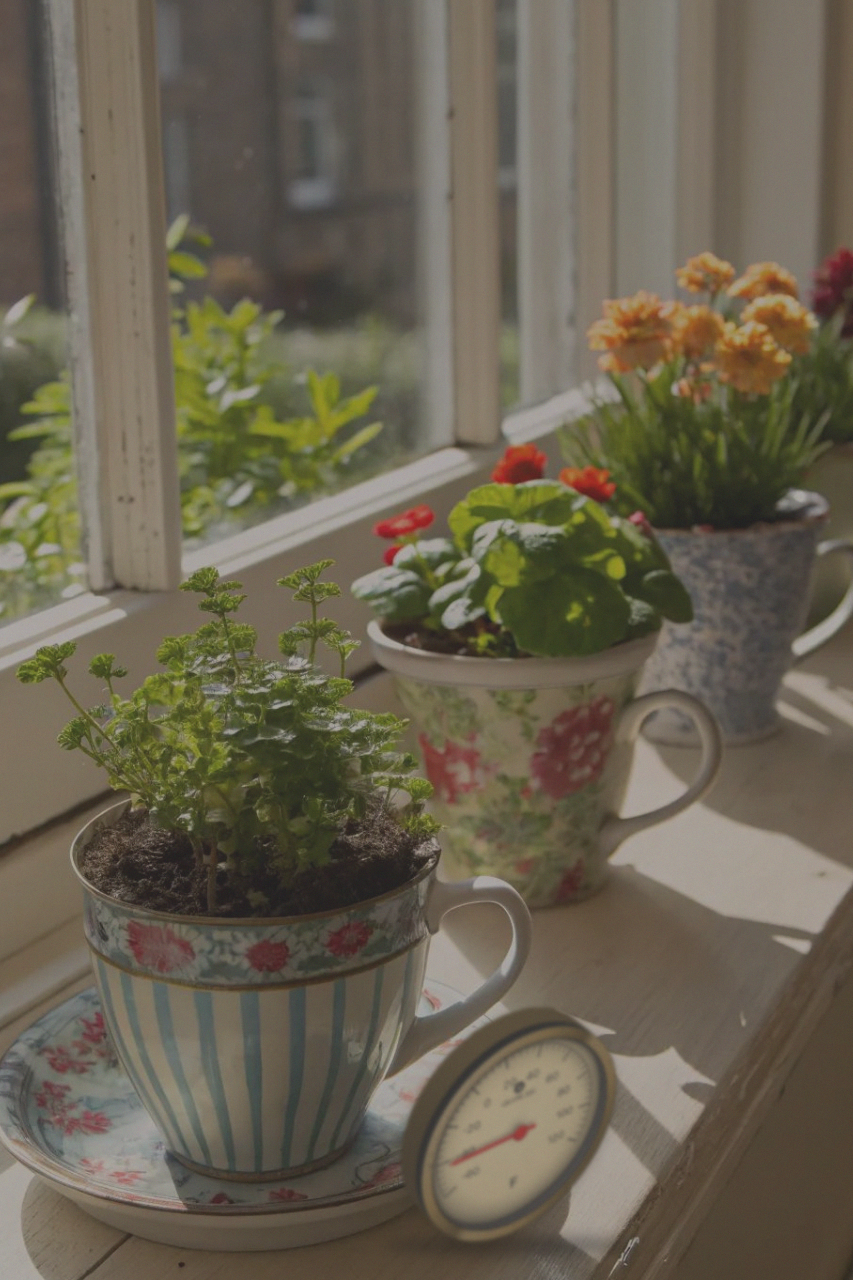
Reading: **-40** °F
